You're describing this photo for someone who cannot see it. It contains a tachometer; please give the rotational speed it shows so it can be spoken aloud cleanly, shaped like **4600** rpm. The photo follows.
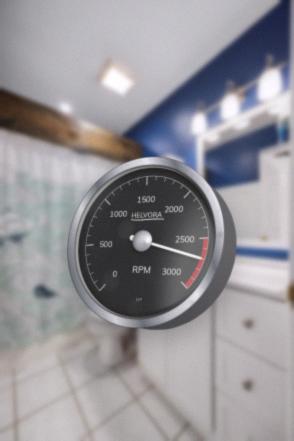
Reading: **2700** rpm
